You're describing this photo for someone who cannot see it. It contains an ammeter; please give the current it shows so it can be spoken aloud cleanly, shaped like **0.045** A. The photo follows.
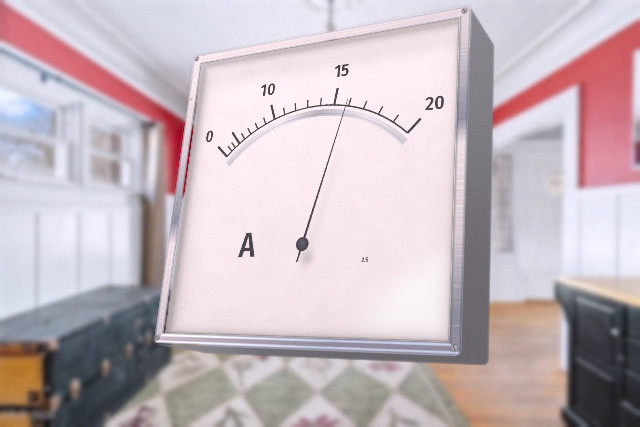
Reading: **16** A
